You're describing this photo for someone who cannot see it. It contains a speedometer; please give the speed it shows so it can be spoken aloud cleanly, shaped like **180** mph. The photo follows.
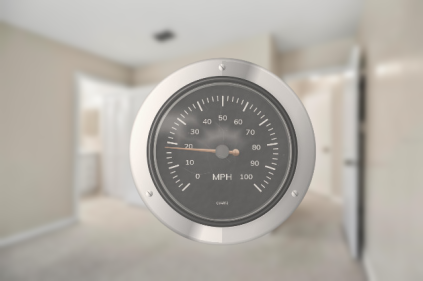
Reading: **18** mph
